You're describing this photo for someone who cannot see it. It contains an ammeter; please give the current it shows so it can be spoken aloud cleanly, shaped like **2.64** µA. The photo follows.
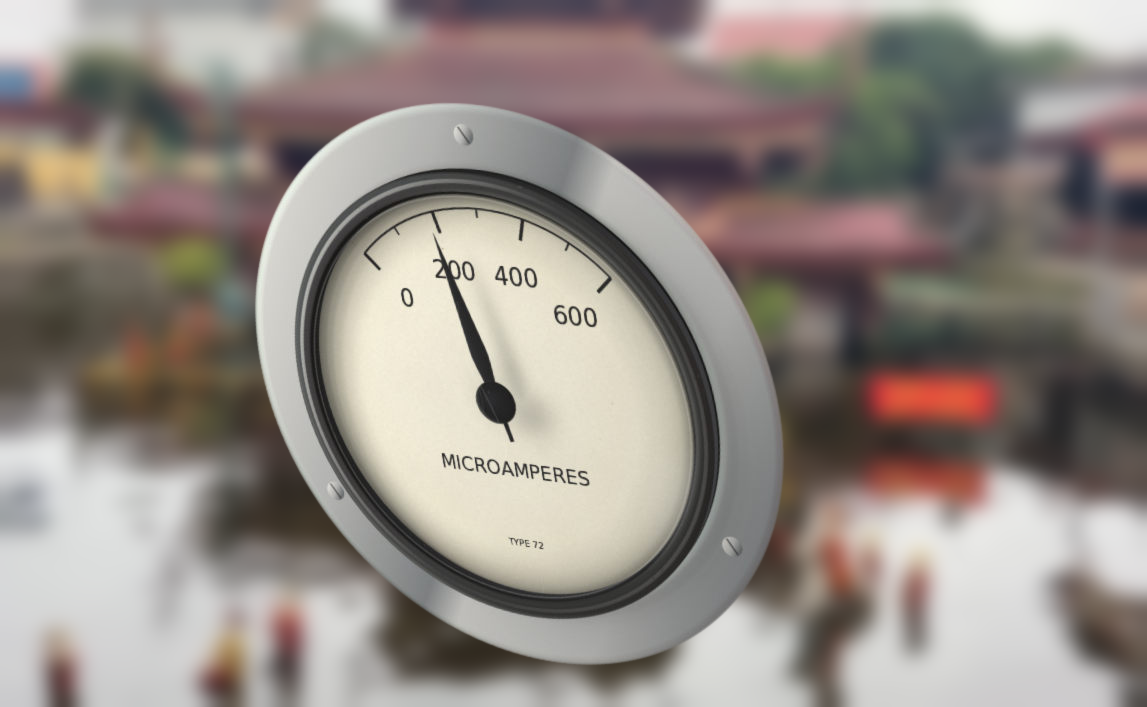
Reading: **200** µA
